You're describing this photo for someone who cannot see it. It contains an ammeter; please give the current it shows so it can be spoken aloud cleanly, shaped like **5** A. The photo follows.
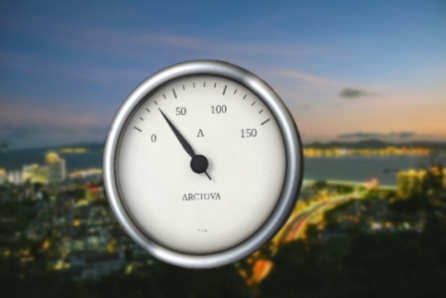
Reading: **30** A
